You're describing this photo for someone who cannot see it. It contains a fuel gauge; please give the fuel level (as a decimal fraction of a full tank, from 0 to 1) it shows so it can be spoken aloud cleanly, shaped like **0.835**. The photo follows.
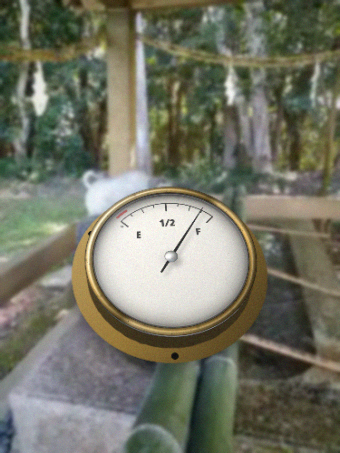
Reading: **0.875**
